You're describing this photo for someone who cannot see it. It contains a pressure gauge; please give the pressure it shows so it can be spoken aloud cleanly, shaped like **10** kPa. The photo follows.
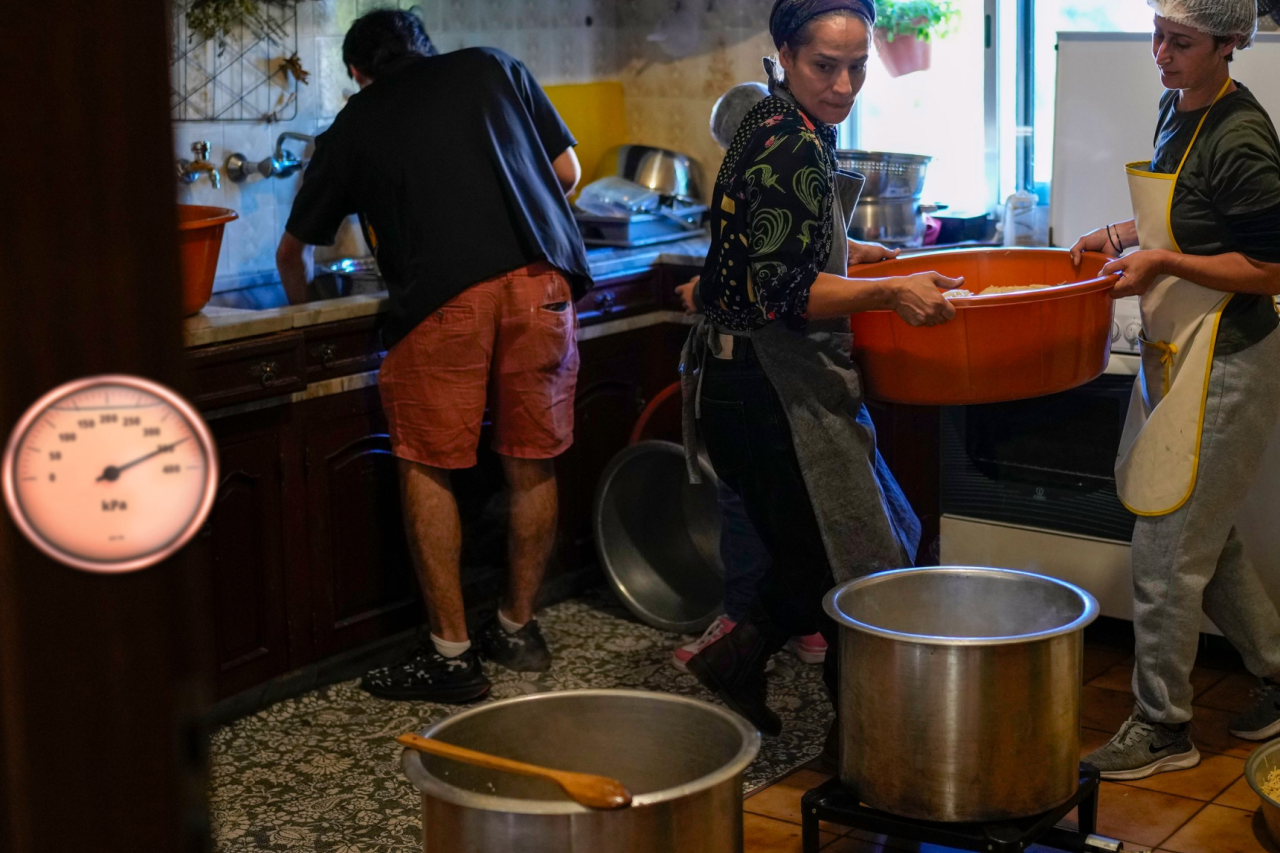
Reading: **350** kPa
